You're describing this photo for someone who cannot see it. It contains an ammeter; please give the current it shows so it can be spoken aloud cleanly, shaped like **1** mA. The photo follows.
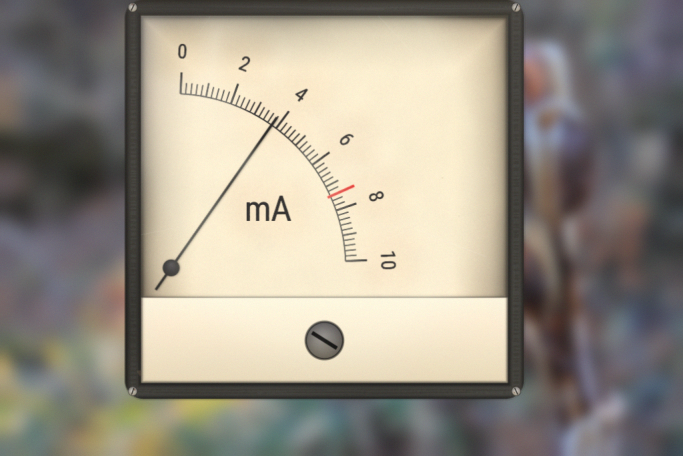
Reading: **3.8** mA
